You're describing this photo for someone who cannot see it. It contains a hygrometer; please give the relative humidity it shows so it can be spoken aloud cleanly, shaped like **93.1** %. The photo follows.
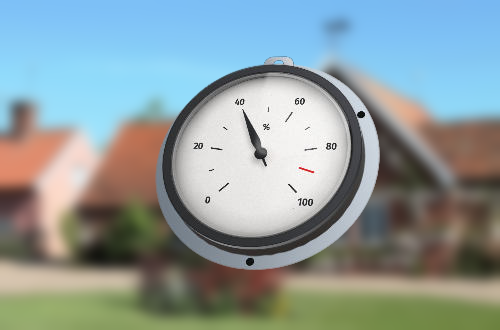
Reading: **40** %
